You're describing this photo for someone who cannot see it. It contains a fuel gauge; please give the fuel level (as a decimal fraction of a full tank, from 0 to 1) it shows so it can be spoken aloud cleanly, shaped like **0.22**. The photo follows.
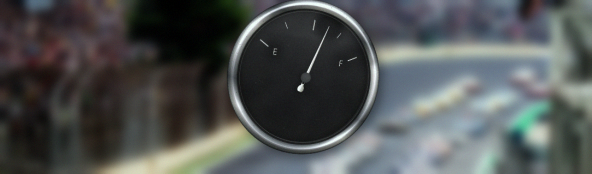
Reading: **0.625**
